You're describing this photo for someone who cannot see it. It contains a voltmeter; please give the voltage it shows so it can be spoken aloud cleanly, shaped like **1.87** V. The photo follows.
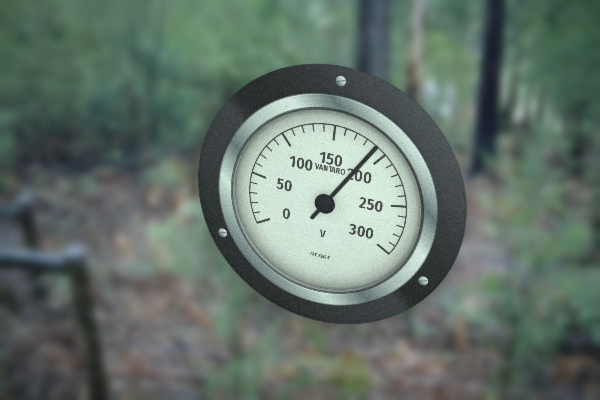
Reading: **190** V
